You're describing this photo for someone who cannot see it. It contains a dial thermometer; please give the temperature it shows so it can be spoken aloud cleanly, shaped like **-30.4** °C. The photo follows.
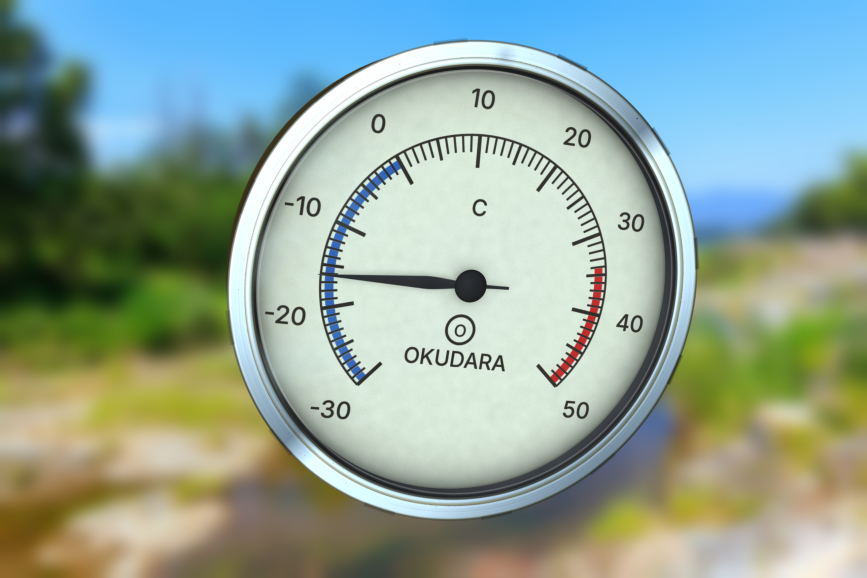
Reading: **-16** °C
